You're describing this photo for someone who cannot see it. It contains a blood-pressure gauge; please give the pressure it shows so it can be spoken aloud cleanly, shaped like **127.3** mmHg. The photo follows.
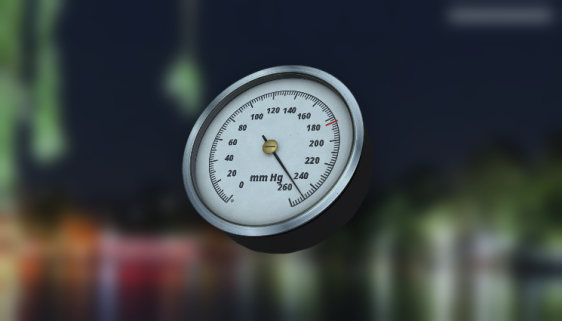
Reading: **250** mmHg
